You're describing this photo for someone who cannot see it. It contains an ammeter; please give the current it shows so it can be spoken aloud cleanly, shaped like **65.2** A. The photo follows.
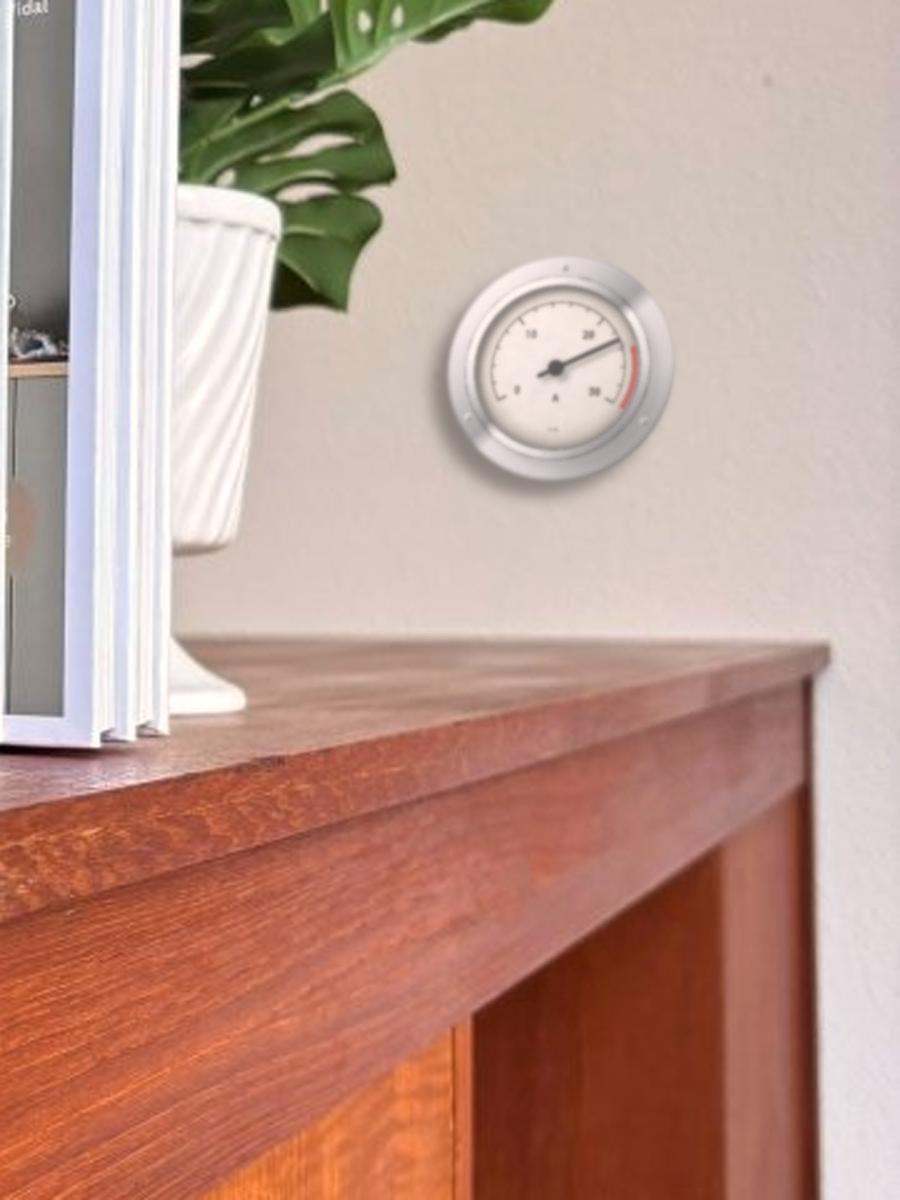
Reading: **23** A
